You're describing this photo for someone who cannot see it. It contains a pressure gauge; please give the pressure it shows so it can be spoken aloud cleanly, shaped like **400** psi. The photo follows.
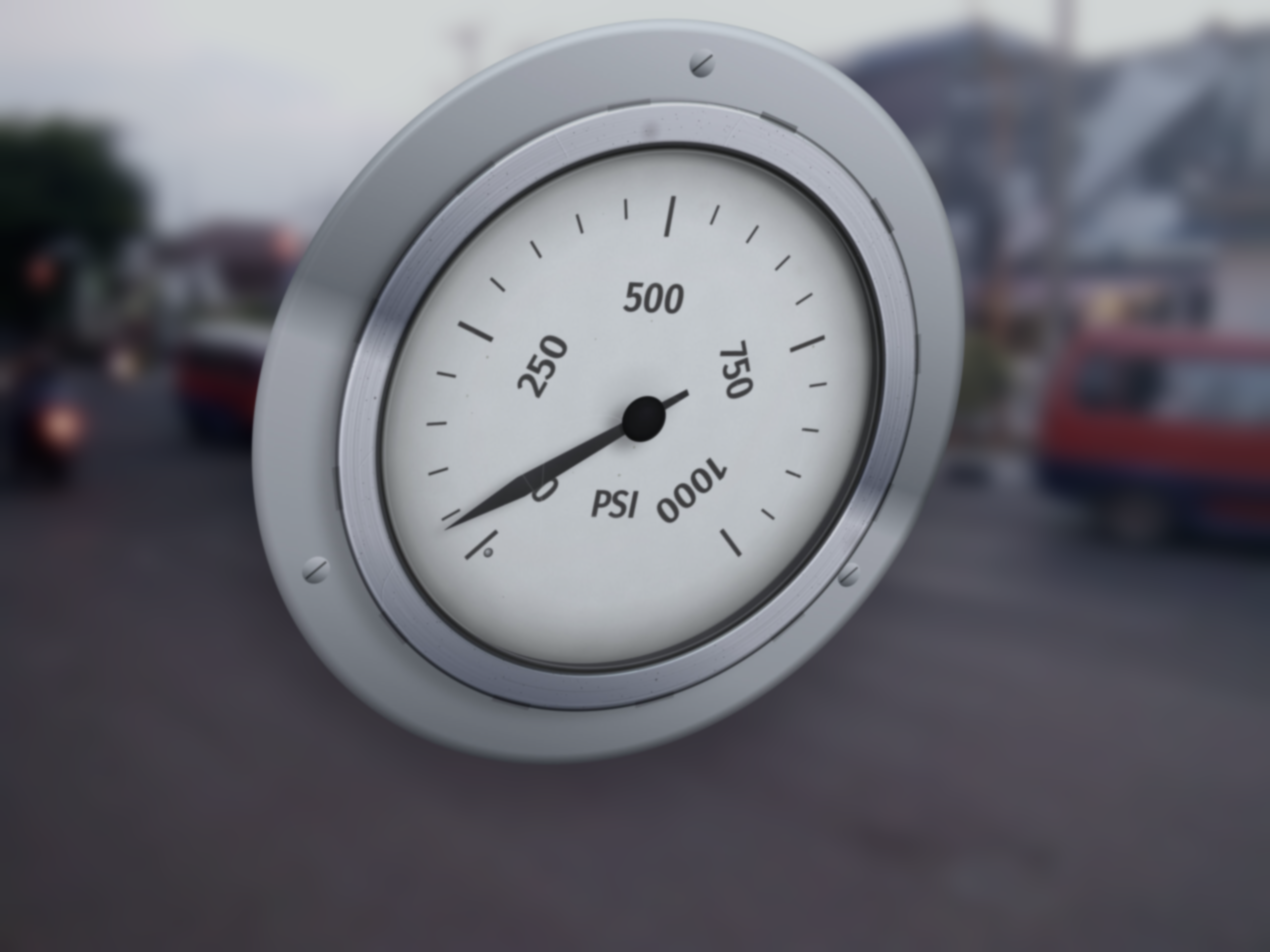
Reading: **50** psi
